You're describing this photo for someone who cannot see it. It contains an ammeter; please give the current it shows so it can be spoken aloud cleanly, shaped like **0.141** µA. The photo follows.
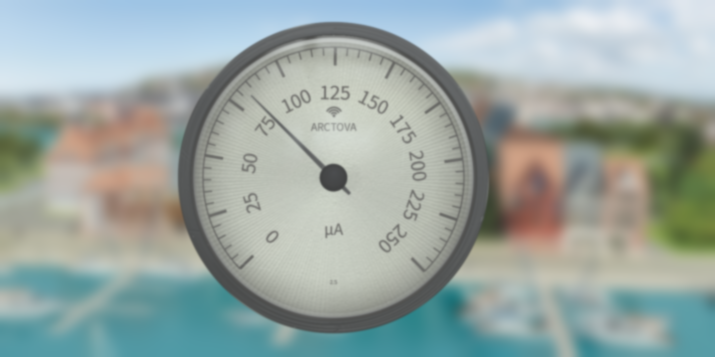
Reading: **82.5** µA
